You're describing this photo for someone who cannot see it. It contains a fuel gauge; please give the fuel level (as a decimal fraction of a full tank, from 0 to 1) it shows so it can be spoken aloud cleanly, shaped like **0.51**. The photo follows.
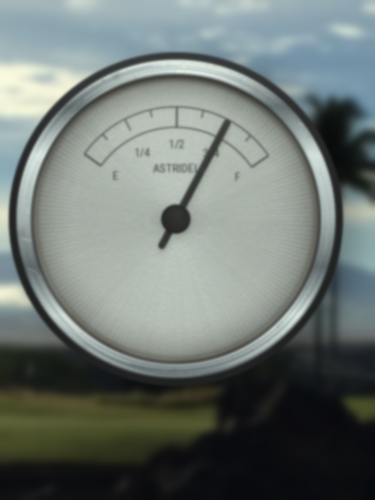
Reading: **0.75**
